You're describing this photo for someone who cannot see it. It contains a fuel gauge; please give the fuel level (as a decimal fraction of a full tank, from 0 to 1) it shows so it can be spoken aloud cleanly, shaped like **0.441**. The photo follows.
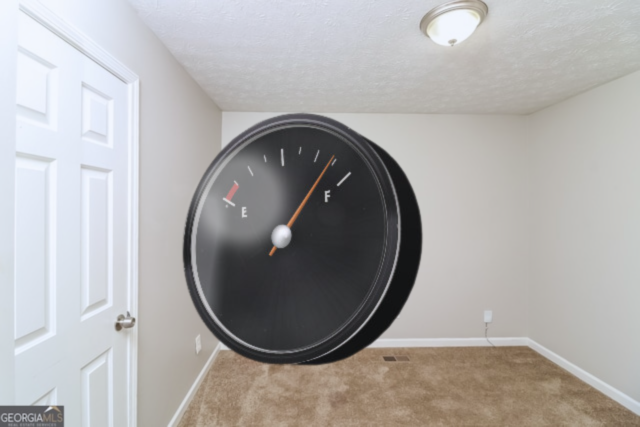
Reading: **0.875**
